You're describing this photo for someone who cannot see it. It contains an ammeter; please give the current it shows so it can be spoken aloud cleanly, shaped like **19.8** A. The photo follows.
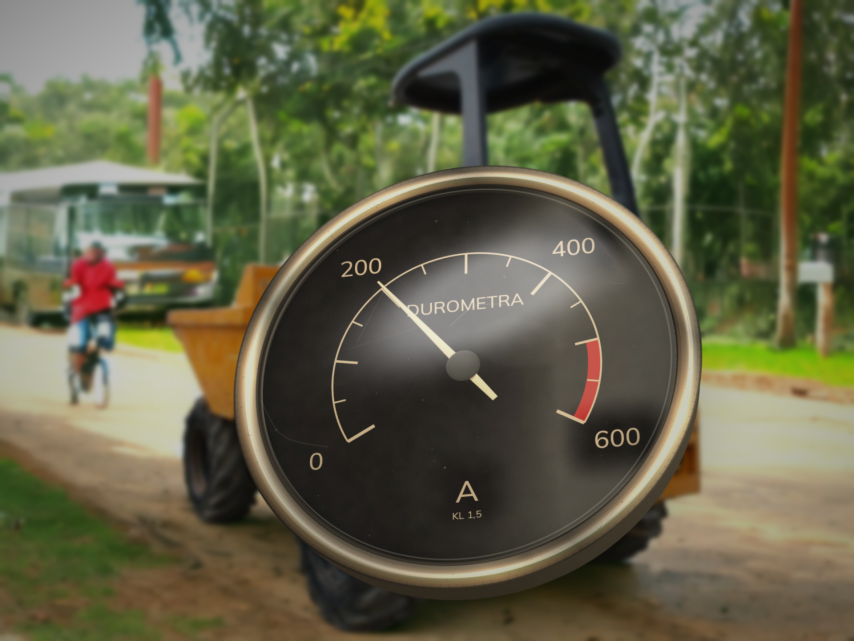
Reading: **200** A
